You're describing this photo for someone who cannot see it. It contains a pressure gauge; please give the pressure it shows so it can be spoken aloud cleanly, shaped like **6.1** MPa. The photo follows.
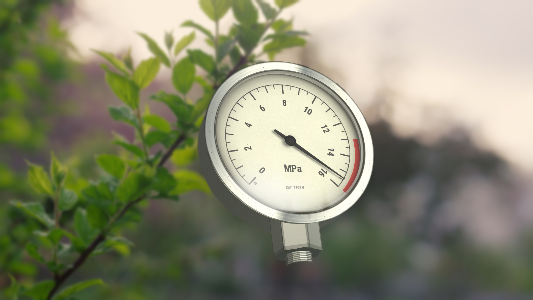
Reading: **15.5** MPa
